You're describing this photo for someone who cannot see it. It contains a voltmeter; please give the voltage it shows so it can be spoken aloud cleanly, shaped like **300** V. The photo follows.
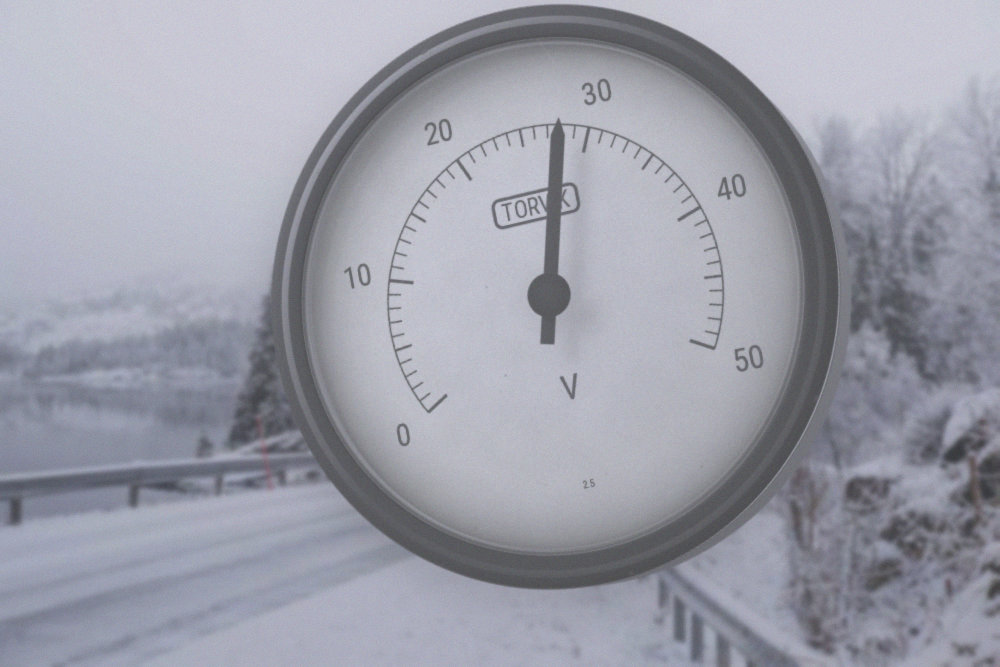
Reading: **28** V
